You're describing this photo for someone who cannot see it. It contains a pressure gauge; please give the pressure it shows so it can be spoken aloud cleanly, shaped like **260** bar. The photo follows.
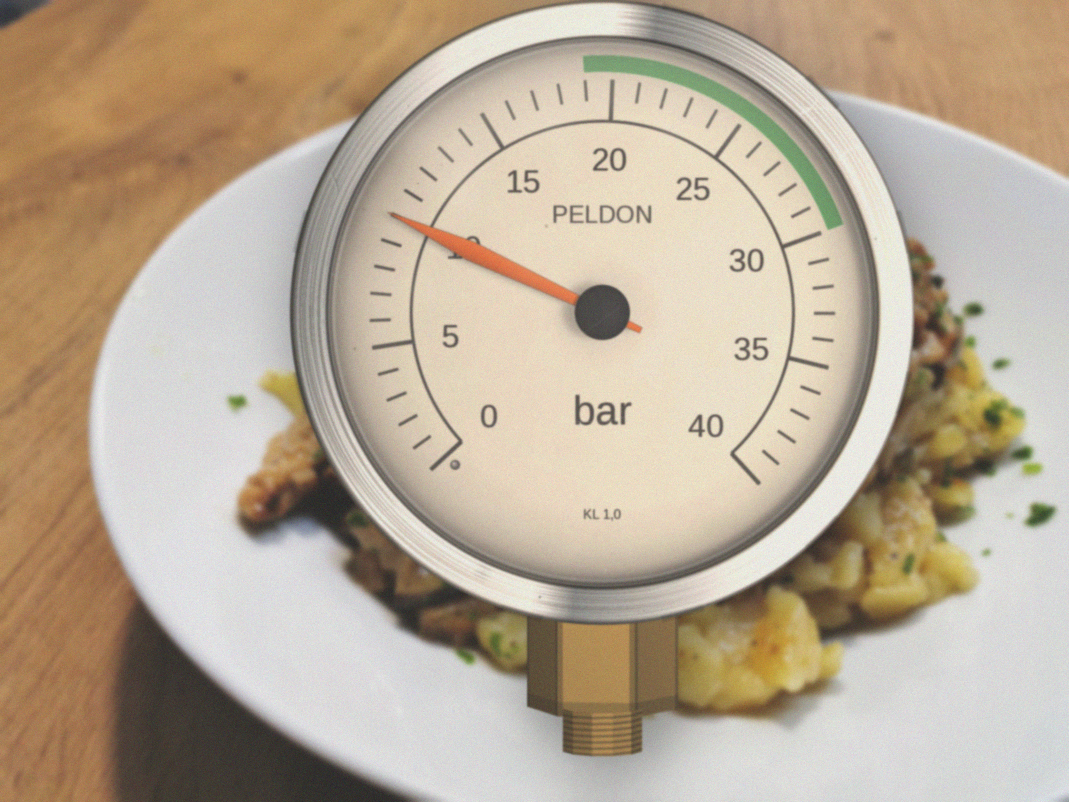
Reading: **10** bar
